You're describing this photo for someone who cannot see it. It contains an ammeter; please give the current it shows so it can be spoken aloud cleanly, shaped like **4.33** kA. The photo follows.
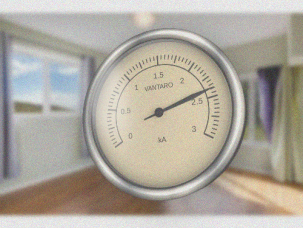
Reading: **2.4** kA
